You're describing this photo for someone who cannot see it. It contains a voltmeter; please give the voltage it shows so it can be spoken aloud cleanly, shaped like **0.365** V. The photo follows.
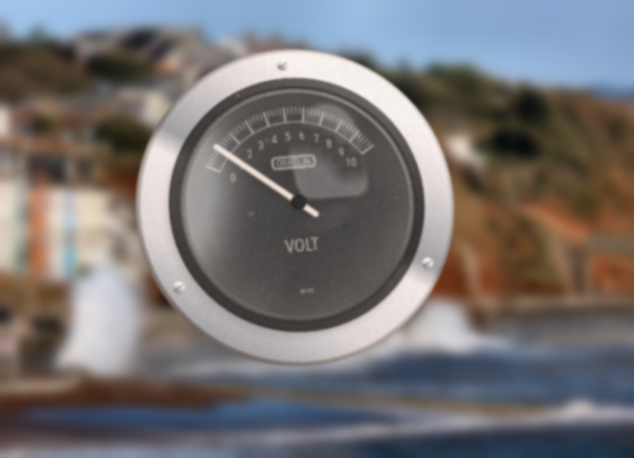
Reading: **1** V
